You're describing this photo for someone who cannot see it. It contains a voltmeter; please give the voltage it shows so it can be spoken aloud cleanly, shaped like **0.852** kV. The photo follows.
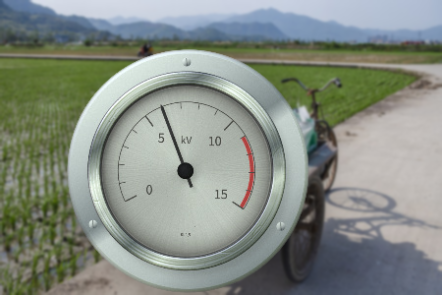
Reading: **6** kV
